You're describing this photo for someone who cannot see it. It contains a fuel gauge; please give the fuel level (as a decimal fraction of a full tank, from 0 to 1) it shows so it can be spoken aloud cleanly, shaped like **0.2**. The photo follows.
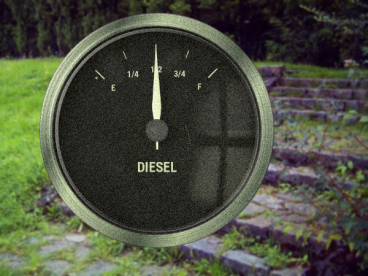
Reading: **0.5**
